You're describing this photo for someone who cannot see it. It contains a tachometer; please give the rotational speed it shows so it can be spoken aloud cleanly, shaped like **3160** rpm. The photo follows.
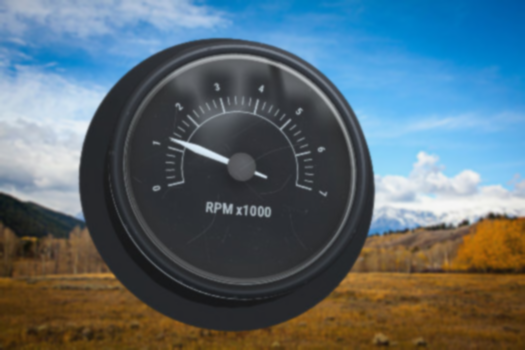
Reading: **1200** rpm
